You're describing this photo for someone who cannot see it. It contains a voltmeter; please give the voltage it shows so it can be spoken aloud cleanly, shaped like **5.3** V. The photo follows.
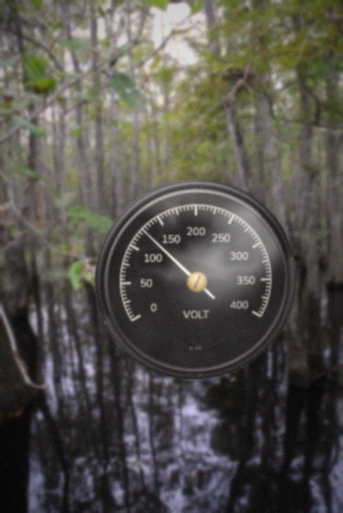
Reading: **125** V
